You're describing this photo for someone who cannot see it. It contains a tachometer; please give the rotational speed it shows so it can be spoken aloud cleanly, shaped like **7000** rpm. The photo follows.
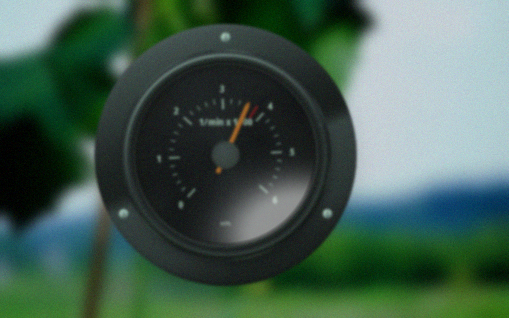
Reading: **3600** rpm
